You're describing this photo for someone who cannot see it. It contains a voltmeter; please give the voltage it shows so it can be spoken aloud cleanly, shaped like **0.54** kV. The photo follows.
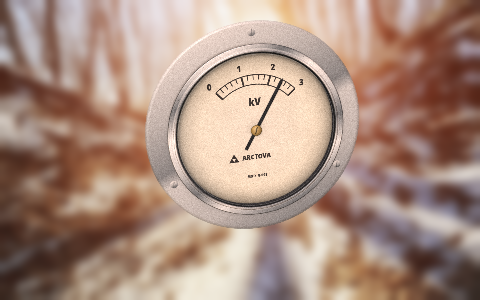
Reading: **2.4** kV
